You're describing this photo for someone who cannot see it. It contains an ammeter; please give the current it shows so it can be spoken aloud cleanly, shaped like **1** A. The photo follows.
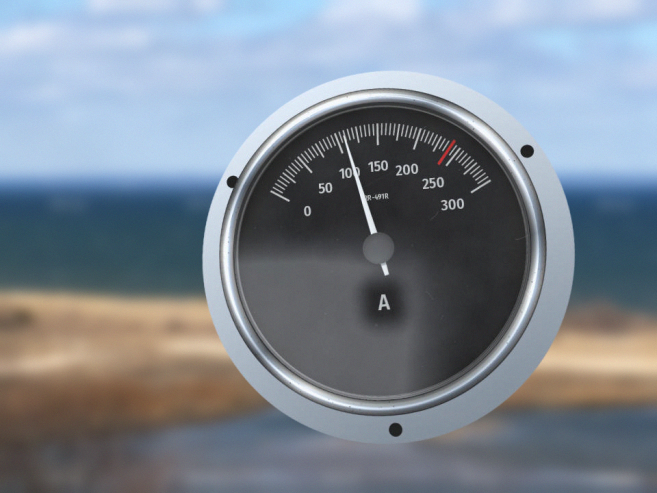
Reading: **110** A
